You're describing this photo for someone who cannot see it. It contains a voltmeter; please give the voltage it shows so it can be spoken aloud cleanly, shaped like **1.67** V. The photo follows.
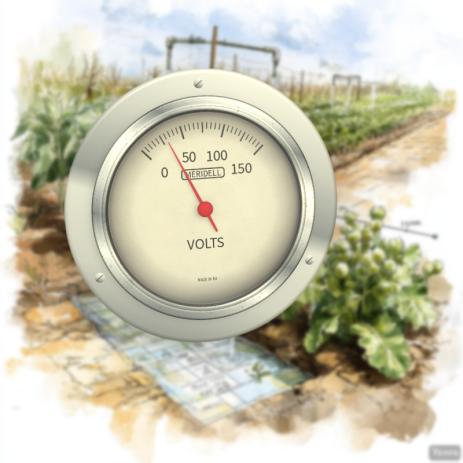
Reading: **30** V
